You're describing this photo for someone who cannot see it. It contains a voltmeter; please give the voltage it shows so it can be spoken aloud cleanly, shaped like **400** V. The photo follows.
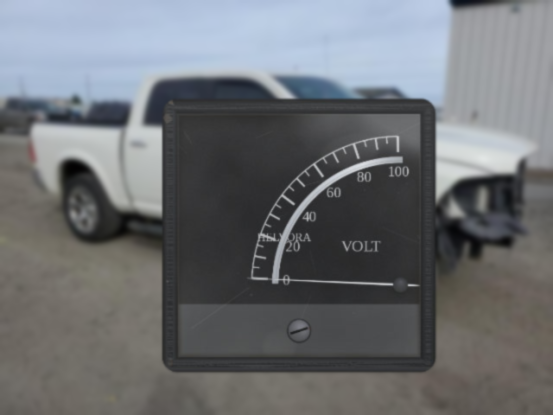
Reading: **0** V
